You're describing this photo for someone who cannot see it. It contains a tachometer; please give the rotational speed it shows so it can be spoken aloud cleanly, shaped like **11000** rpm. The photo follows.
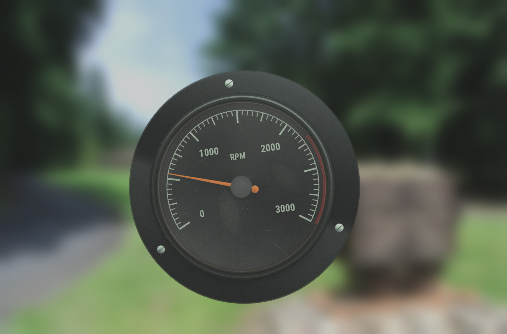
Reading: **550** rpm
